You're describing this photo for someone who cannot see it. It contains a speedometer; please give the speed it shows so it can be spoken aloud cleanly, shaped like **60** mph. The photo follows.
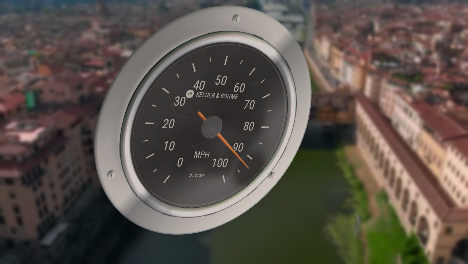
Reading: **92.5** mph
